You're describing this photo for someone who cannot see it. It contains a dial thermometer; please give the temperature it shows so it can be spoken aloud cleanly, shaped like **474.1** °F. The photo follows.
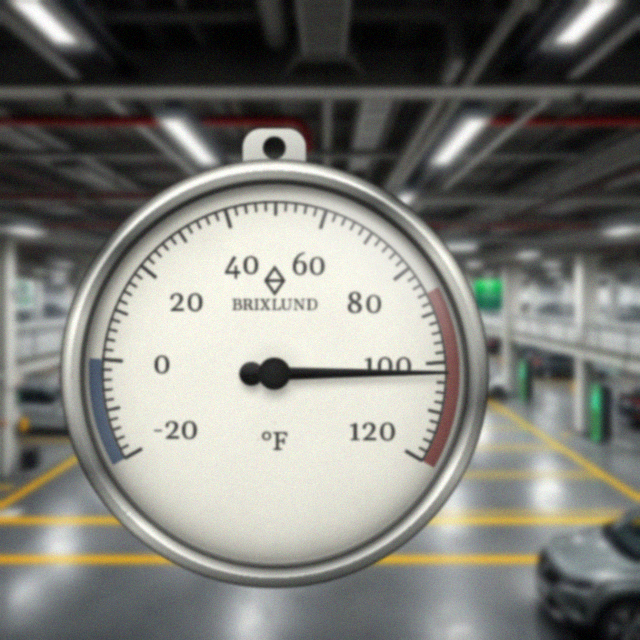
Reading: **102** °F
